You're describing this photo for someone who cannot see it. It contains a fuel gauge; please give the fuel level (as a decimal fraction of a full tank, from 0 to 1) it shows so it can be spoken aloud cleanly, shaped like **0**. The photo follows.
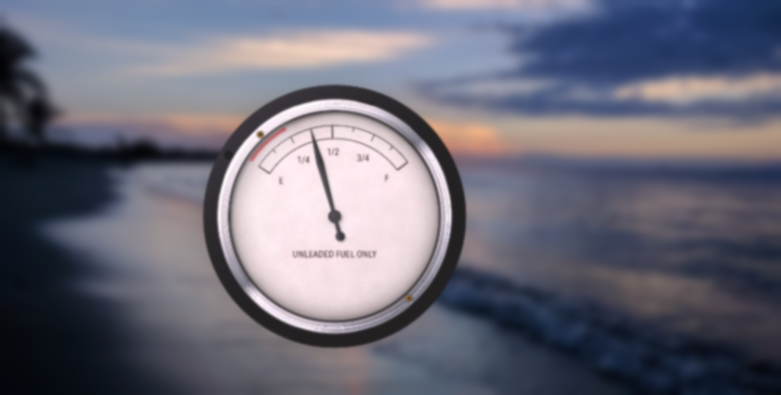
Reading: **0.375**
